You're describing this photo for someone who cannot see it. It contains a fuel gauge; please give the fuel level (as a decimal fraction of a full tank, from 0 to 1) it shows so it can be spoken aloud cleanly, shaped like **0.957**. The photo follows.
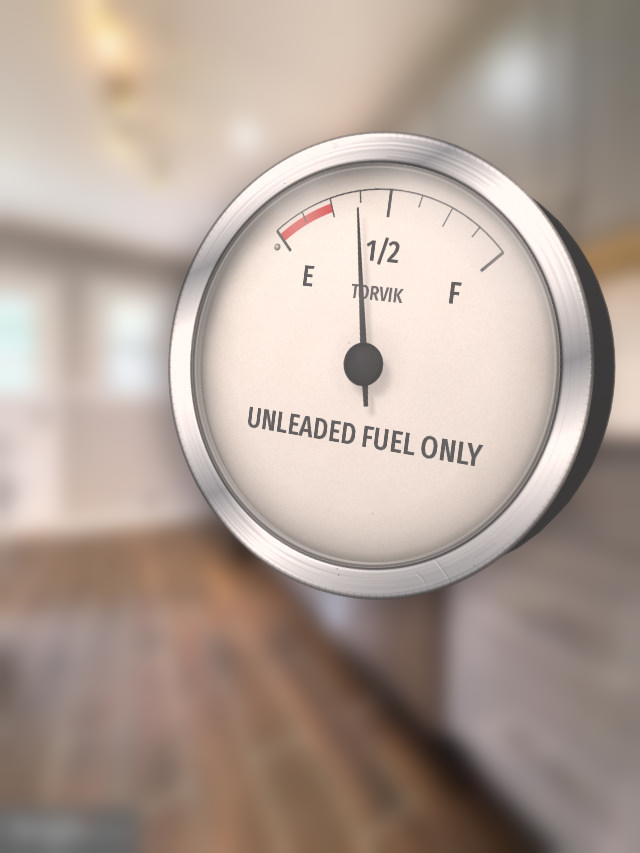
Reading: **0.375**
